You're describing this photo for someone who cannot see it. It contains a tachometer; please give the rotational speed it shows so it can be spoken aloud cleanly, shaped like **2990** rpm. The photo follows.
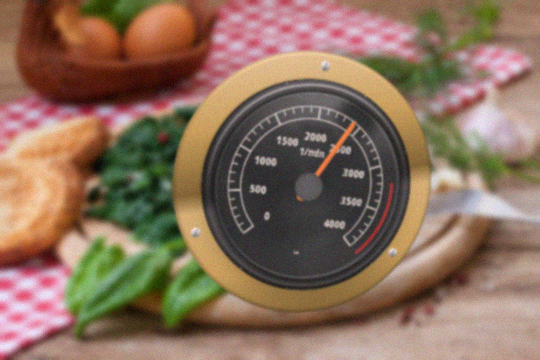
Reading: **2400** rpm
